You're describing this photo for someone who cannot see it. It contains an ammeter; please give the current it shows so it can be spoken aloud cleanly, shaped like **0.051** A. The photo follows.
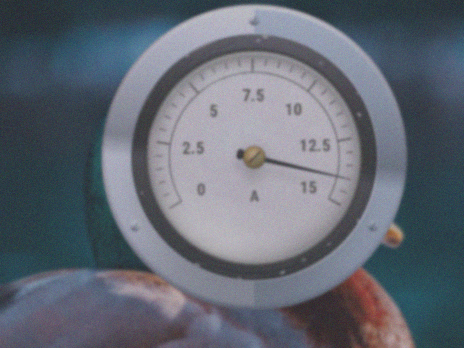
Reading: **14** A
